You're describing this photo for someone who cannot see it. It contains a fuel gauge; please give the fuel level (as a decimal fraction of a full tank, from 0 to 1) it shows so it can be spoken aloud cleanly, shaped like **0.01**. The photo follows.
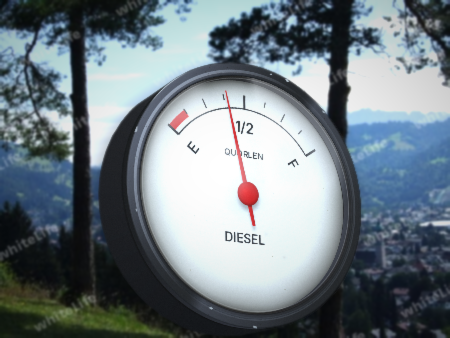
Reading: **0.375**
